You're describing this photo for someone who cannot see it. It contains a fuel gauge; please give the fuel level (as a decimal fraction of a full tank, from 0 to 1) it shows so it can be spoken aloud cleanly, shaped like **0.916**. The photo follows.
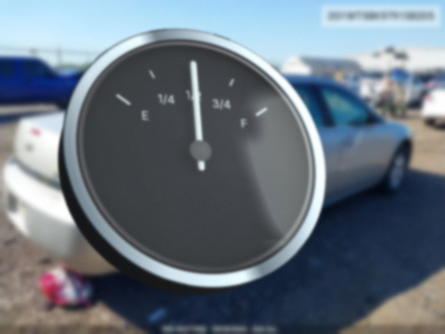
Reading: **0.5**
